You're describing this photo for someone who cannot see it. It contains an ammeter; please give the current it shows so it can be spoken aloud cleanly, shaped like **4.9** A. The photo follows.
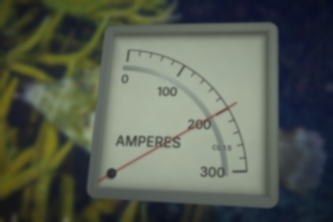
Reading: **200** A
